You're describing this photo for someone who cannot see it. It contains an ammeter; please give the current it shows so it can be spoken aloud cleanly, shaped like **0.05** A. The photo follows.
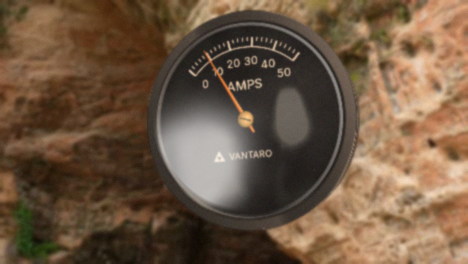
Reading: **10** A
